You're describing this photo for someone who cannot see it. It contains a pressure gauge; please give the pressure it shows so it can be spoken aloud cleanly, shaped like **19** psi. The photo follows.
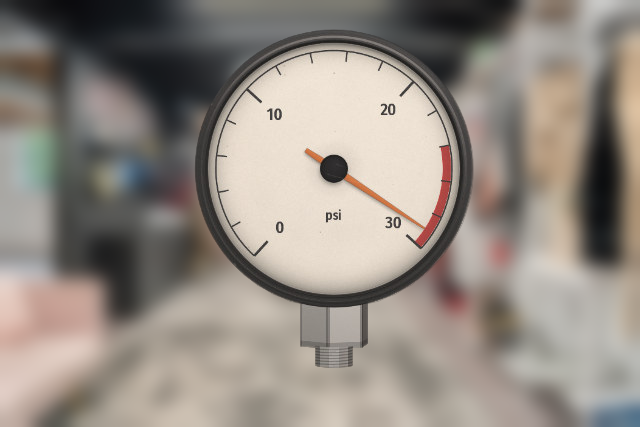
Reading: **29** psi
